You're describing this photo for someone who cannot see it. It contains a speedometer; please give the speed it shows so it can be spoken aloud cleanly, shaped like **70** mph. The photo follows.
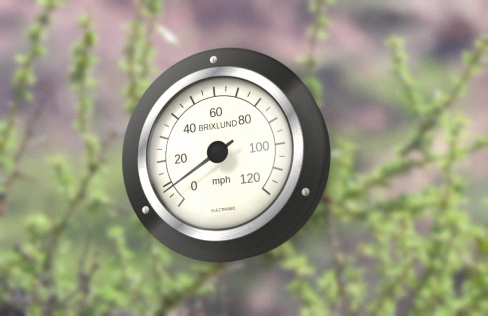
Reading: **7.5** mph
